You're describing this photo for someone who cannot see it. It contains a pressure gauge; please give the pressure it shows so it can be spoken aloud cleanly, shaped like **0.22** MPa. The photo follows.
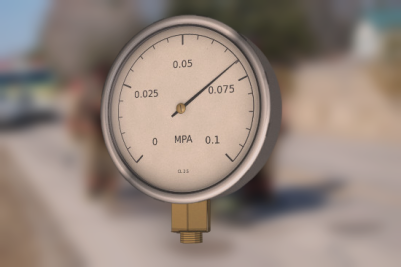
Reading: **0.07** MPa
